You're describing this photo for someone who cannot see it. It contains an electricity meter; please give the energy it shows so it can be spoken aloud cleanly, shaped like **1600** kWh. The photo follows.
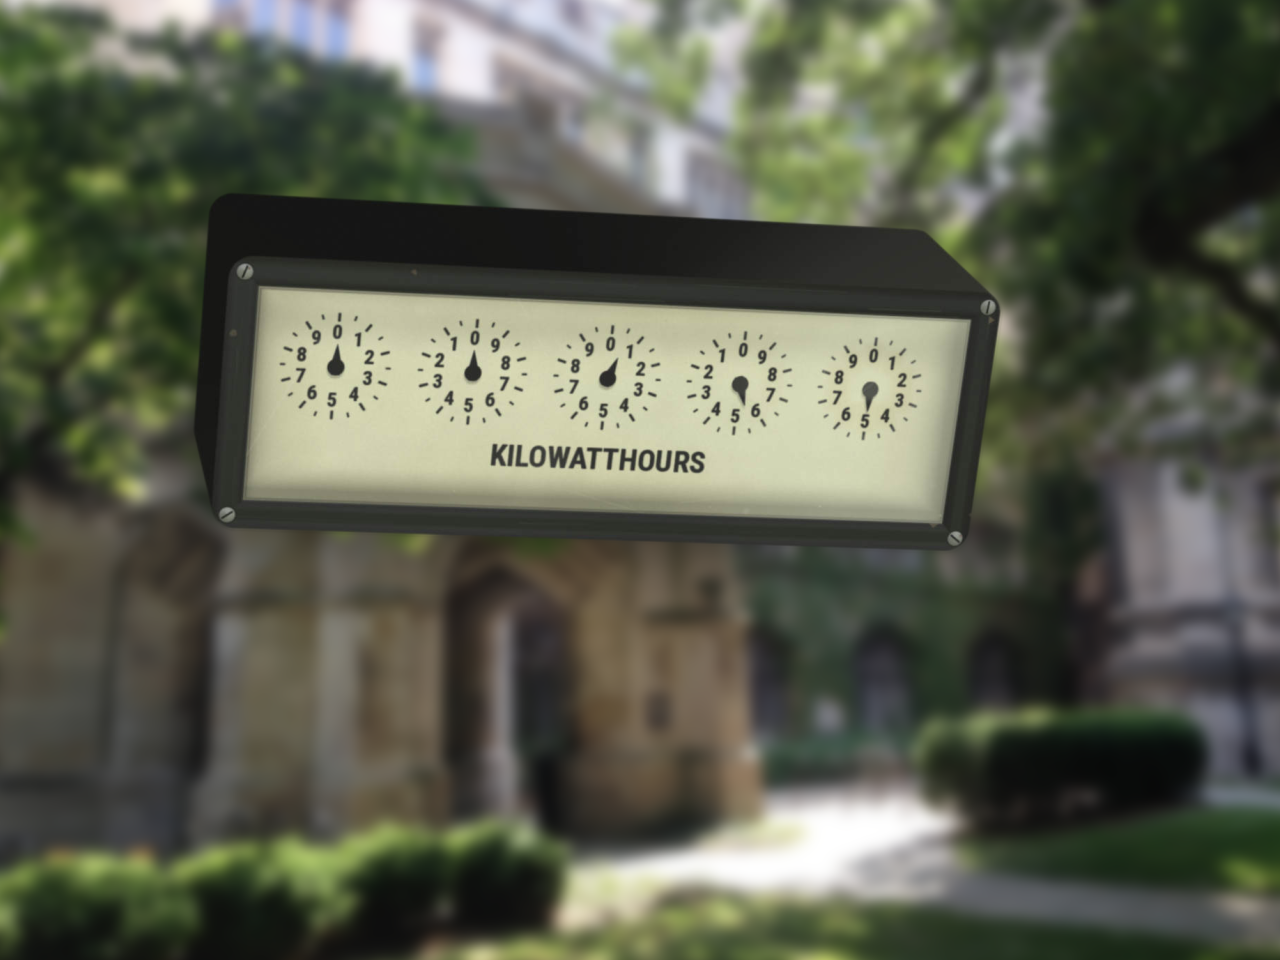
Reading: **55** kWh
